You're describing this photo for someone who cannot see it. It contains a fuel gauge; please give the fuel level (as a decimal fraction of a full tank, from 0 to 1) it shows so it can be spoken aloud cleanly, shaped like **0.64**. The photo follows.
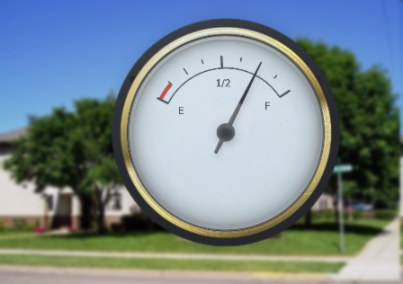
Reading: **0.75**
